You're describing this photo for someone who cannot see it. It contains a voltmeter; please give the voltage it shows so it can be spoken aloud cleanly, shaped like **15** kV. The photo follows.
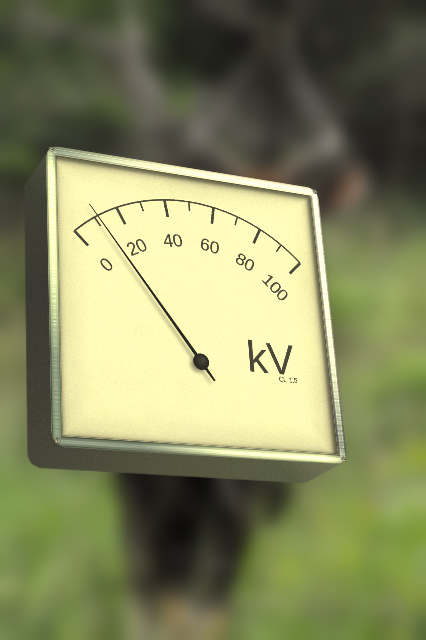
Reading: **10** kV
